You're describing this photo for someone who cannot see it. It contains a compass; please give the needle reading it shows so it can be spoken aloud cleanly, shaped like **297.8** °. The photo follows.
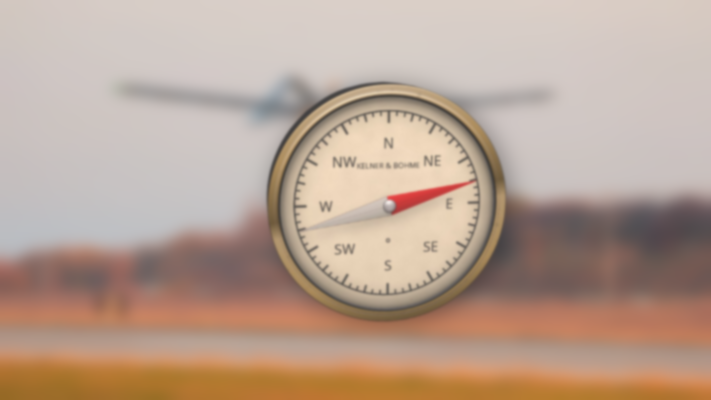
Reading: **75** °
